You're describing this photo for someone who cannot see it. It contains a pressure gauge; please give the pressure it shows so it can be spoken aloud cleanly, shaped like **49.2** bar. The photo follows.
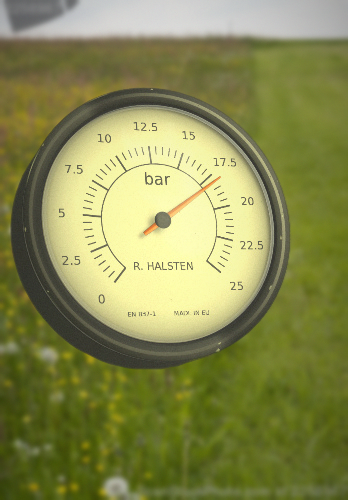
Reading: **18** bar
